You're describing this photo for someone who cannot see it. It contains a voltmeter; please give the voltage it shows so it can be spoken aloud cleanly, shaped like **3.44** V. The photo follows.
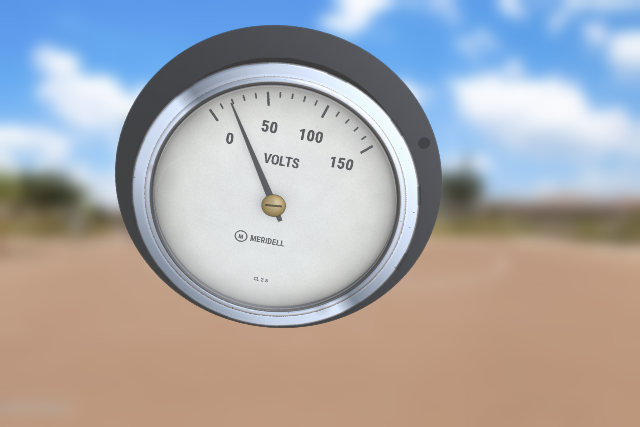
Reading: **20** V
